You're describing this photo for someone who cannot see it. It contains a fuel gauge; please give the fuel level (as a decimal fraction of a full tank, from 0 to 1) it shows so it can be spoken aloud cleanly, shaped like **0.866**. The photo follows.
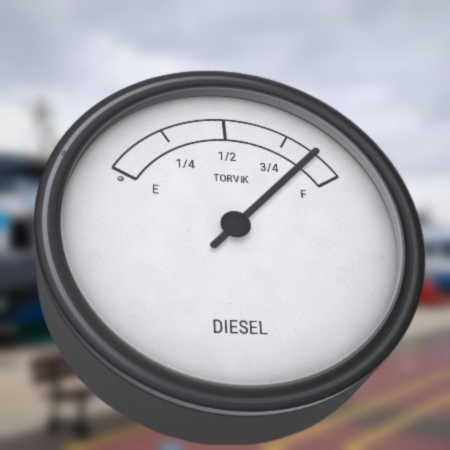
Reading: **0.875**
